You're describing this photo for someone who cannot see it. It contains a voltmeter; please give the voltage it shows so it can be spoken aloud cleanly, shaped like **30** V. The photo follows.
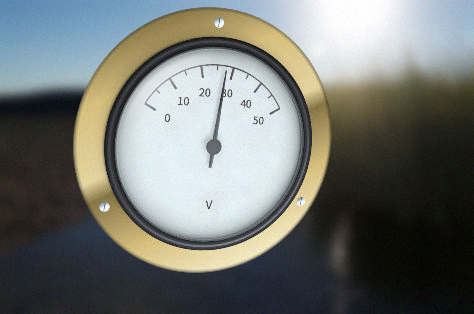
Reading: **27.5** V
